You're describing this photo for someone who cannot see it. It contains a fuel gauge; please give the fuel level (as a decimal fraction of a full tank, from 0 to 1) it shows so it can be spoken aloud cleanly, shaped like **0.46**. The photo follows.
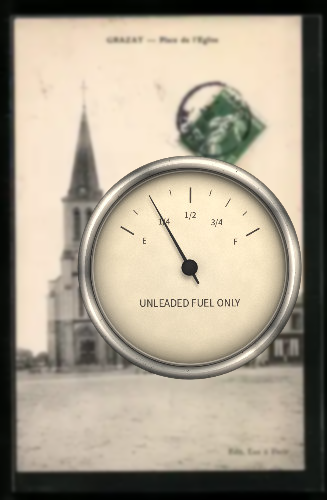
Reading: **0.25**
